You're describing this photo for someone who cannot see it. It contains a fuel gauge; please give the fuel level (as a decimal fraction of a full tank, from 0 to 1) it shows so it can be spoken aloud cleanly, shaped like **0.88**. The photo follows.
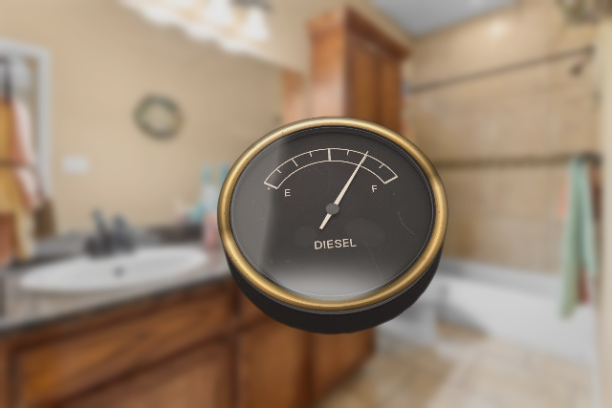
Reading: **0.75**
